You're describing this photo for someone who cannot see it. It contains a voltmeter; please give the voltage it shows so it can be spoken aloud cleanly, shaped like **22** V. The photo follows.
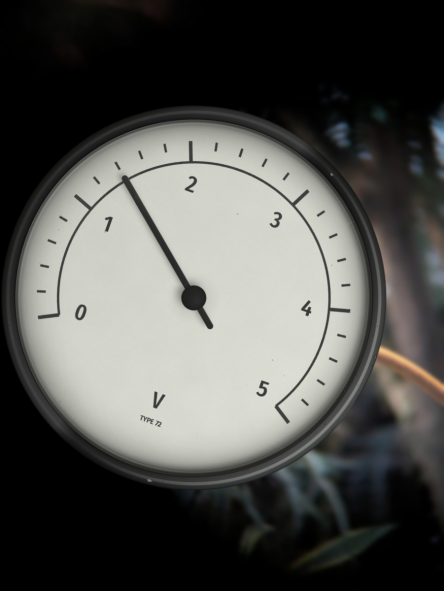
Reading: **1.4** V
